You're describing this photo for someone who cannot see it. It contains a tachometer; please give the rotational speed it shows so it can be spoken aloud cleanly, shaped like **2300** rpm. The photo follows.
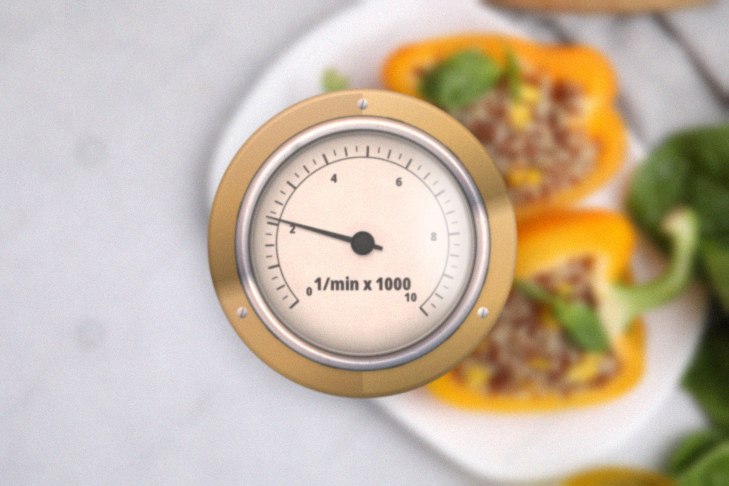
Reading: **2125** rpm
